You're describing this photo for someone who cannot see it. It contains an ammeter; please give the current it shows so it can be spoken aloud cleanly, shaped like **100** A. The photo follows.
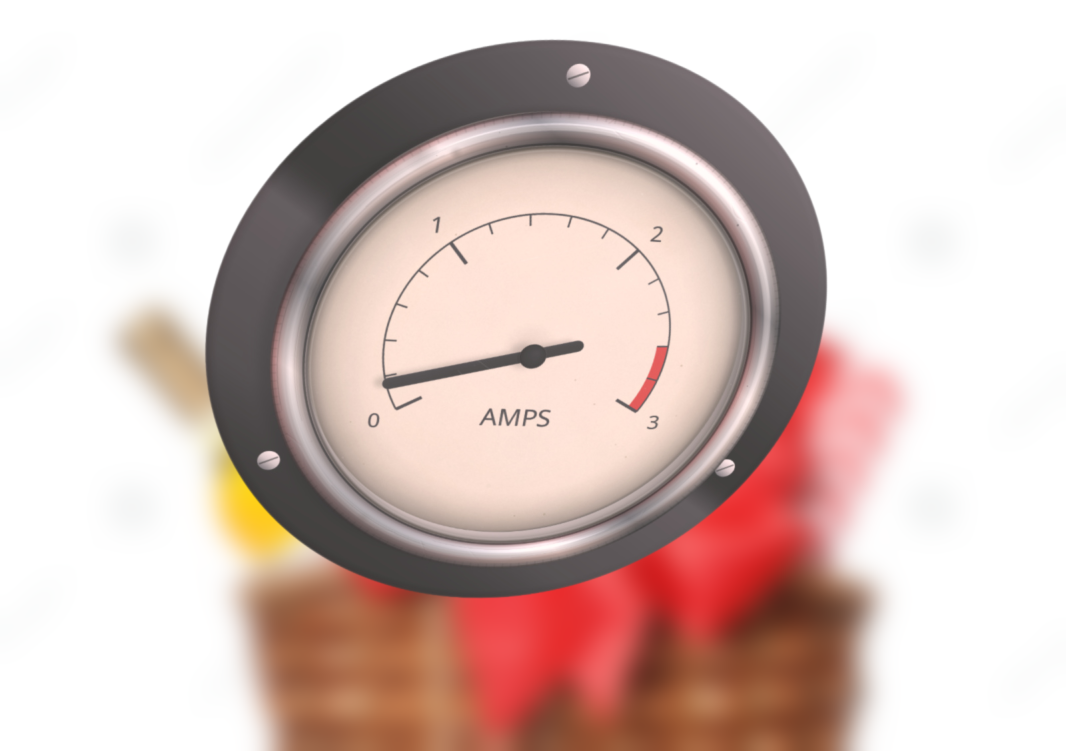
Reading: **0.2** A
